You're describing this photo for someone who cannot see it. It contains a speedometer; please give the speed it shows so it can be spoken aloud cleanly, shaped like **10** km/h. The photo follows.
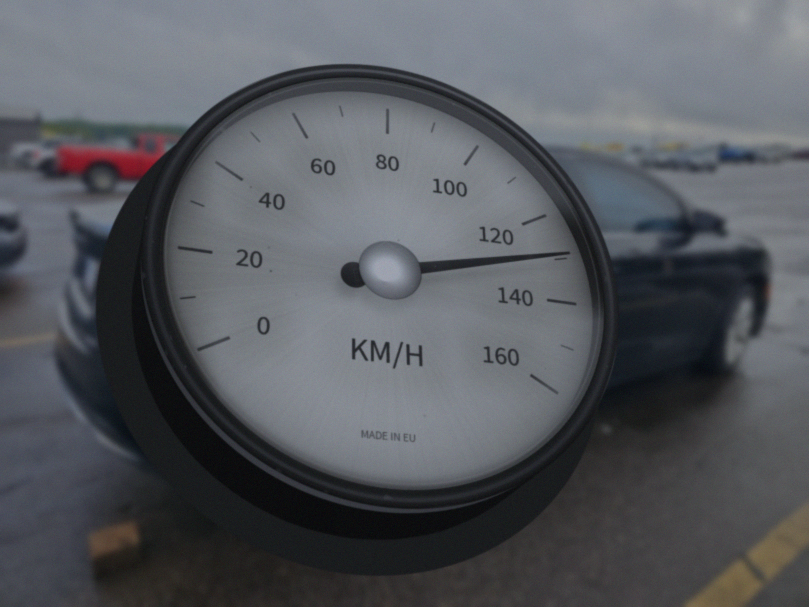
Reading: **130** km/h
